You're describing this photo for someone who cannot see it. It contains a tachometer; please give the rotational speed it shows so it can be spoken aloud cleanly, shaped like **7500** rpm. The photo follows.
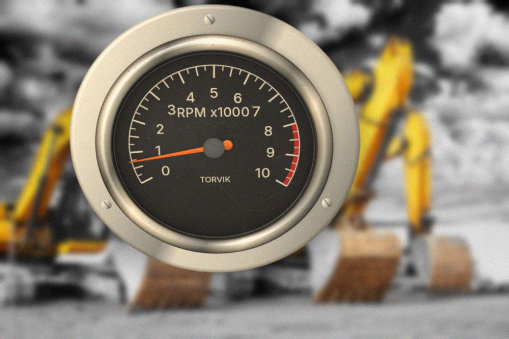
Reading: **750** rpm
